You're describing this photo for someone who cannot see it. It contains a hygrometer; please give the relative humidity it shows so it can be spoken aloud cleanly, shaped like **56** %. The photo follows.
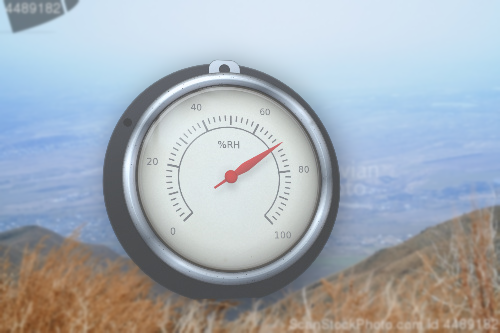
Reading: **70** %
